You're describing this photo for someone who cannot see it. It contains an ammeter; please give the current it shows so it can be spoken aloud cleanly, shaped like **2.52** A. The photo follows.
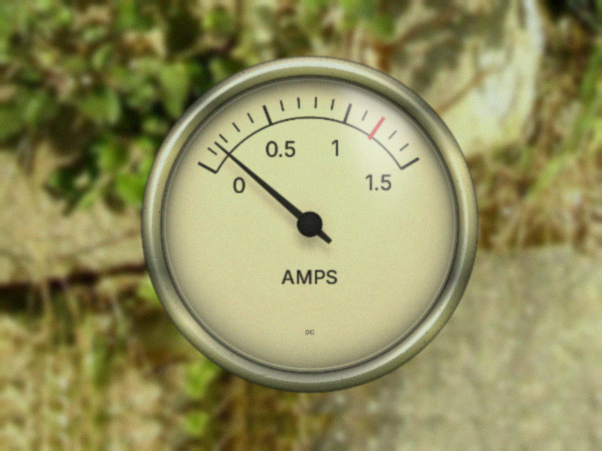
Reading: **0.15** A
